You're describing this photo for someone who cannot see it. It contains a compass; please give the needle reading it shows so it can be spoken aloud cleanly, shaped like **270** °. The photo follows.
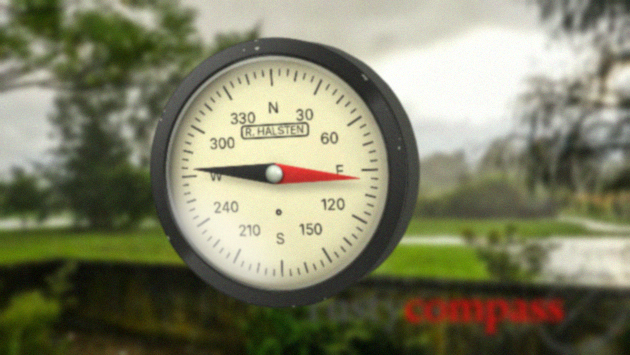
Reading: **95** °
